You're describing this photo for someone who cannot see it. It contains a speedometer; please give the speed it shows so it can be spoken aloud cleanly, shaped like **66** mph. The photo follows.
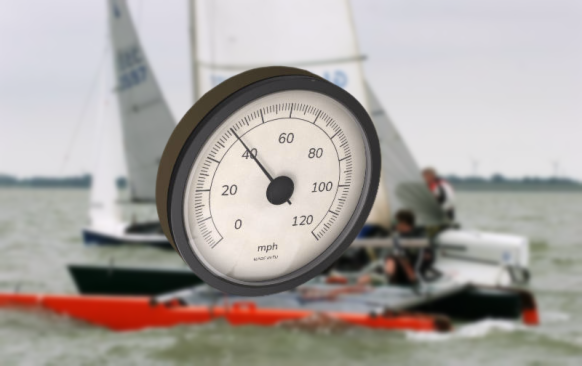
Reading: **40** mph
